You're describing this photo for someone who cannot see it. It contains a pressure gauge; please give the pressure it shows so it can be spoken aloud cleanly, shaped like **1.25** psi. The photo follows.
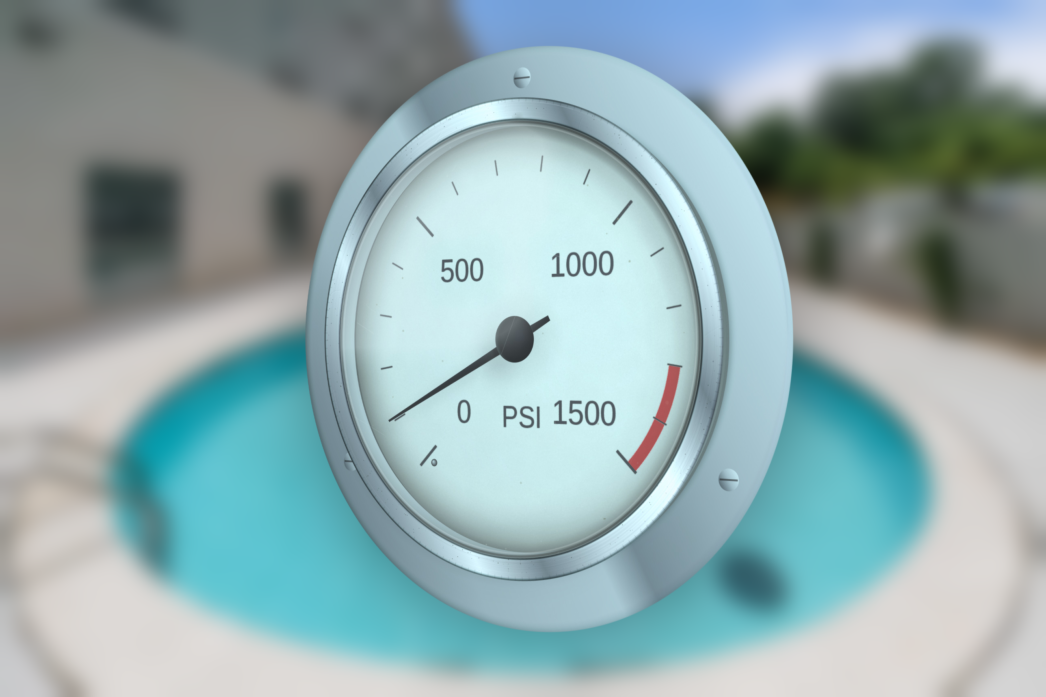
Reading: **100** psi
